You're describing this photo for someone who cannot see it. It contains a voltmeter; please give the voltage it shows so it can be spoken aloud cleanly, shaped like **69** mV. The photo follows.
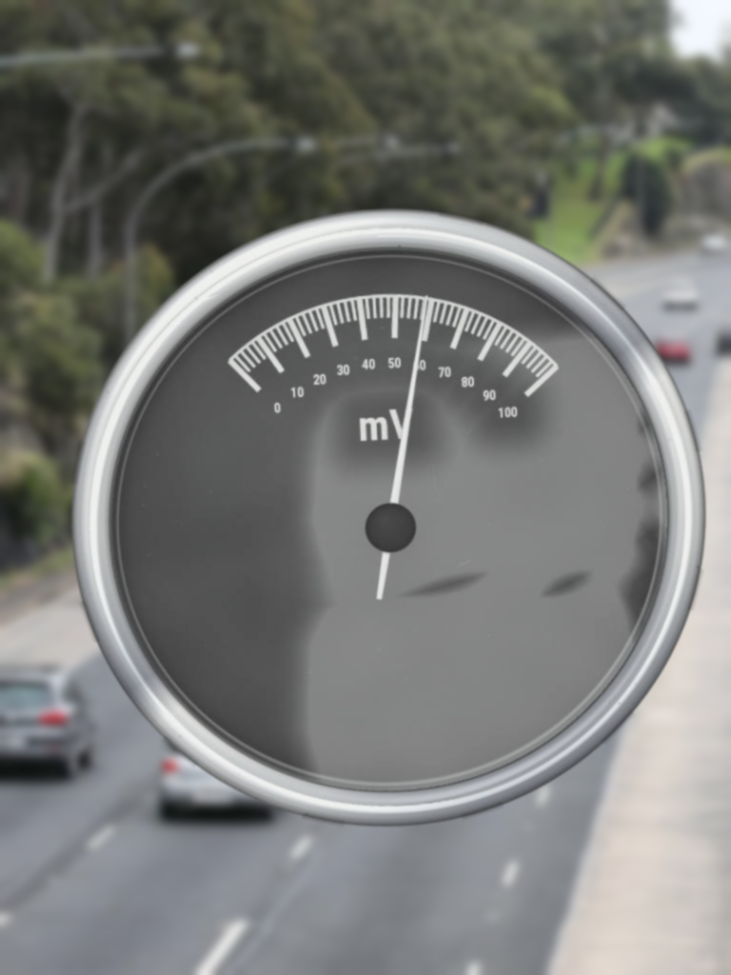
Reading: **58** mV
